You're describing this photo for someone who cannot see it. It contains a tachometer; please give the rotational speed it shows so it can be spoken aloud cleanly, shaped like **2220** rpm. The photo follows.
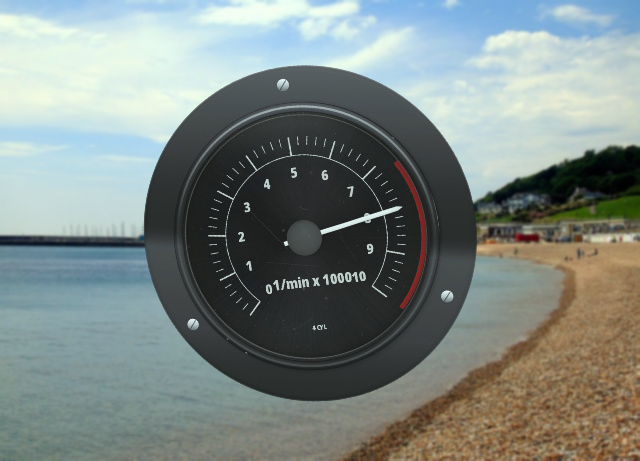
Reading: **8000** rpm
